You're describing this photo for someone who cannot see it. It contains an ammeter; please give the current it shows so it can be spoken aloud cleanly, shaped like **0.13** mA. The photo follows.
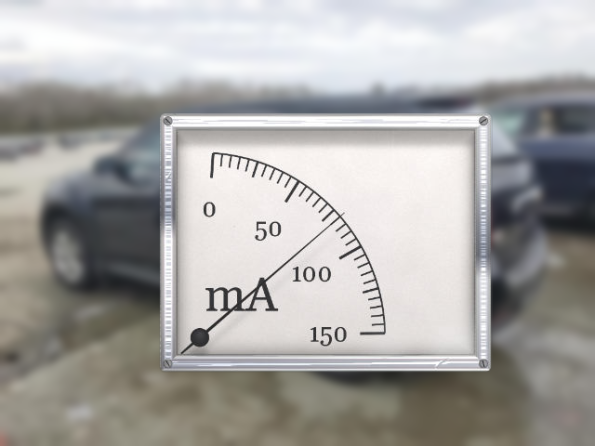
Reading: **80** mA
